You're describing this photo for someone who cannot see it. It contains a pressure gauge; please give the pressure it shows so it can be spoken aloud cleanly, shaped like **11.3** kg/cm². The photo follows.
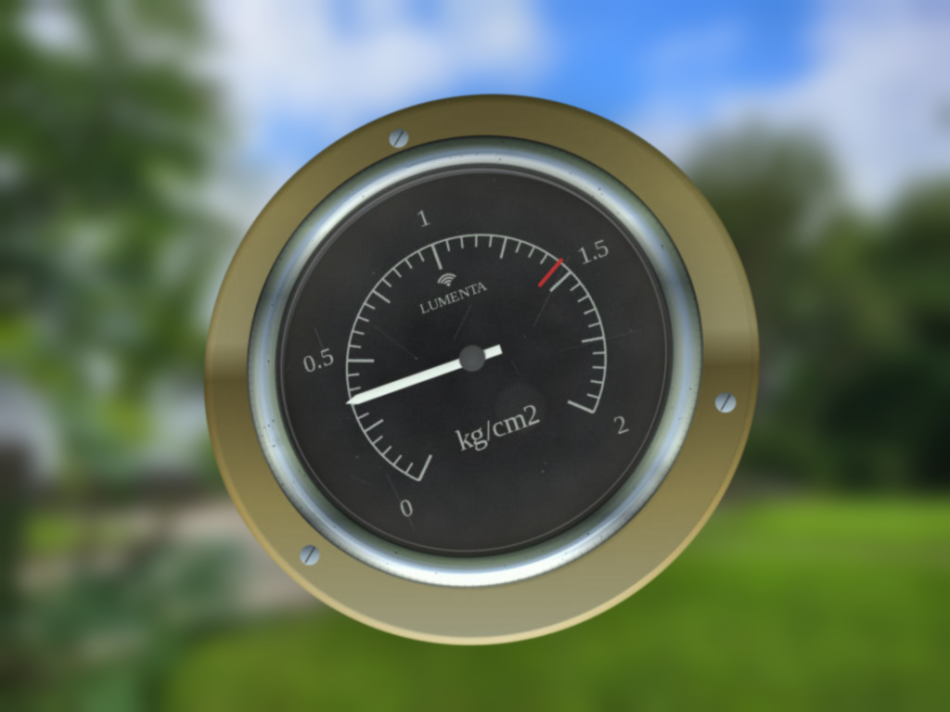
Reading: **0.35** kg/cm²
